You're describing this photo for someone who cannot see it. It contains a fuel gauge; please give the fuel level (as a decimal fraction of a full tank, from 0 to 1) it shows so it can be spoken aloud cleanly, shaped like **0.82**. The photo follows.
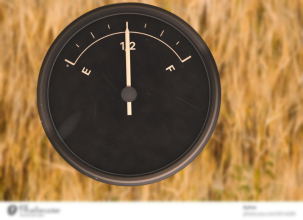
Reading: **0.5**
